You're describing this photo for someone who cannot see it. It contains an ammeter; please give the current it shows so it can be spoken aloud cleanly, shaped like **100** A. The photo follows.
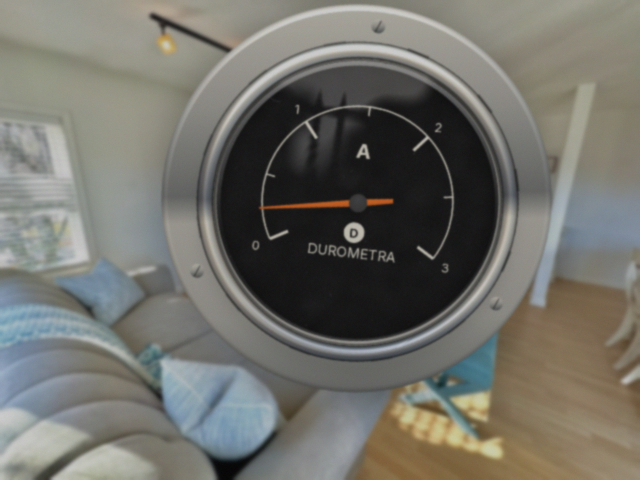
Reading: **0.25** A
